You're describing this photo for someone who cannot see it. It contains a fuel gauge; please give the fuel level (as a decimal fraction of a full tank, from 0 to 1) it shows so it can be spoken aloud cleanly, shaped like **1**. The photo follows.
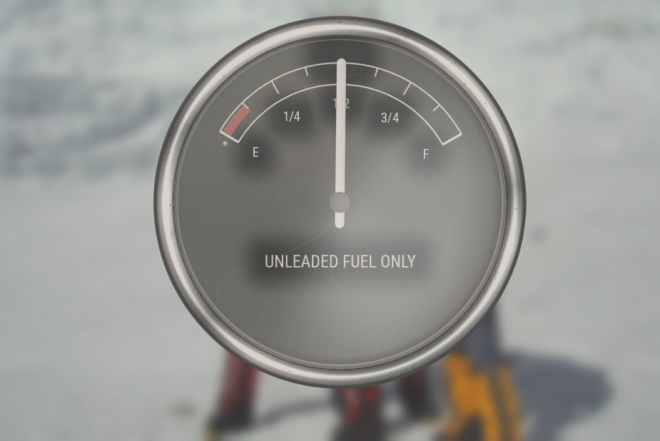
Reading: **0.5**
